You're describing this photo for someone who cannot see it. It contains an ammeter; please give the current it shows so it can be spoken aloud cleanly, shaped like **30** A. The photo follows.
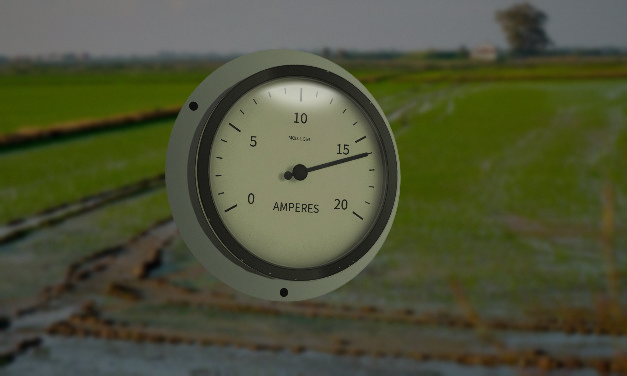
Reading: **16** A
